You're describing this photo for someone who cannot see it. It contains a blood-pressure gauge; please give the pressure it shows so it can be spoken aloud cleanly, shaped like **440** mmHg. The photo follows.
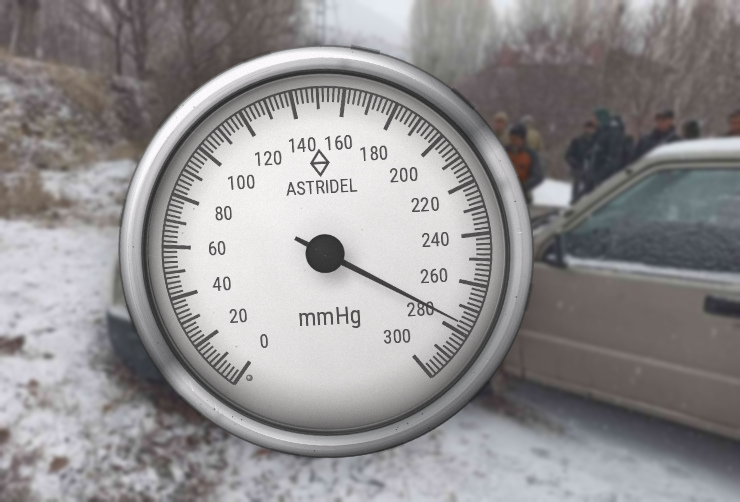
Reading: **276** mmHg
